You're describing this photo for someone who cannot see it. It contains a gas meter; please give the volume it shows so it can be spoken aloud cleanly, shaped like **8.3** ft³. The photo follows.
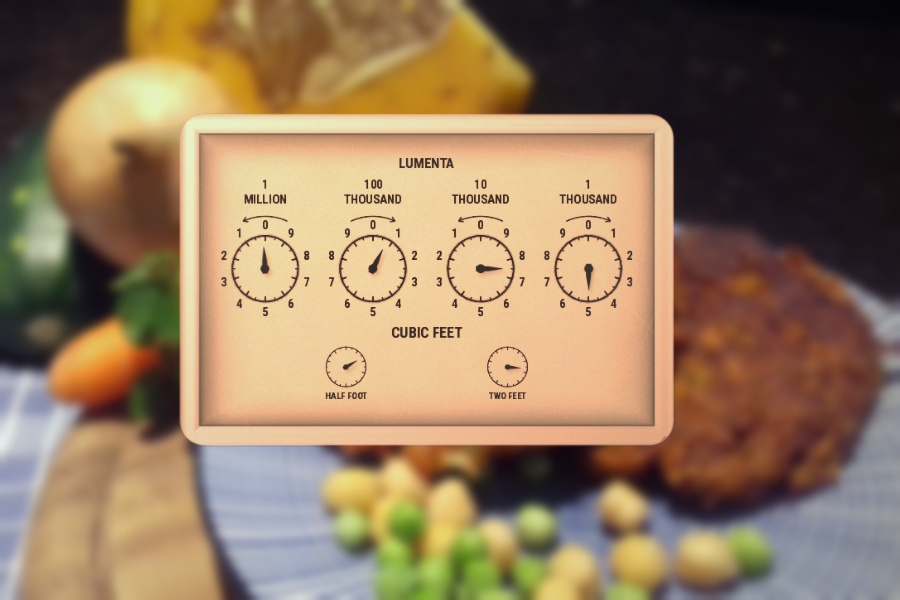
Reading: **7500** ft³
